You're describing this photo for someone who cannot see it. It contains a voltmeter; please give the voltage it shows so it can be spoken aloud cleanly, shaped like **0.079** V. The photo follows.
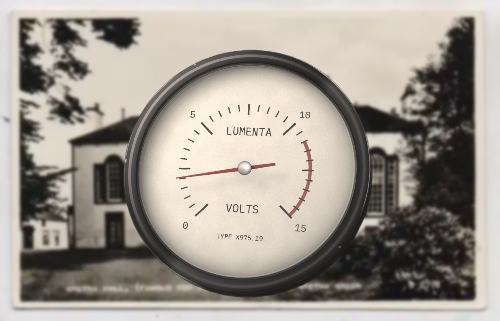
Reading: **2** V
